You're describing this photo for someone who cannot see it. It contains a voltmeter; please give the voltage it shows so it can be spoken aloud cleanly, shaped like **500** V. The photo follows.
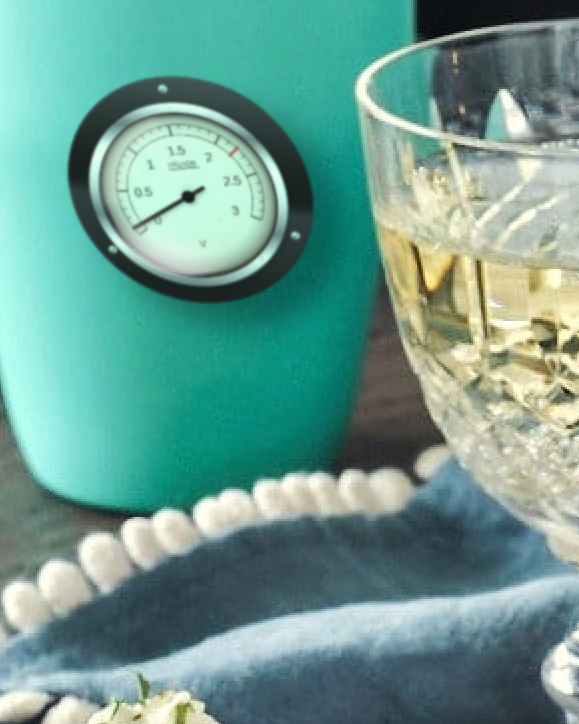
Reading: **0.1** V
